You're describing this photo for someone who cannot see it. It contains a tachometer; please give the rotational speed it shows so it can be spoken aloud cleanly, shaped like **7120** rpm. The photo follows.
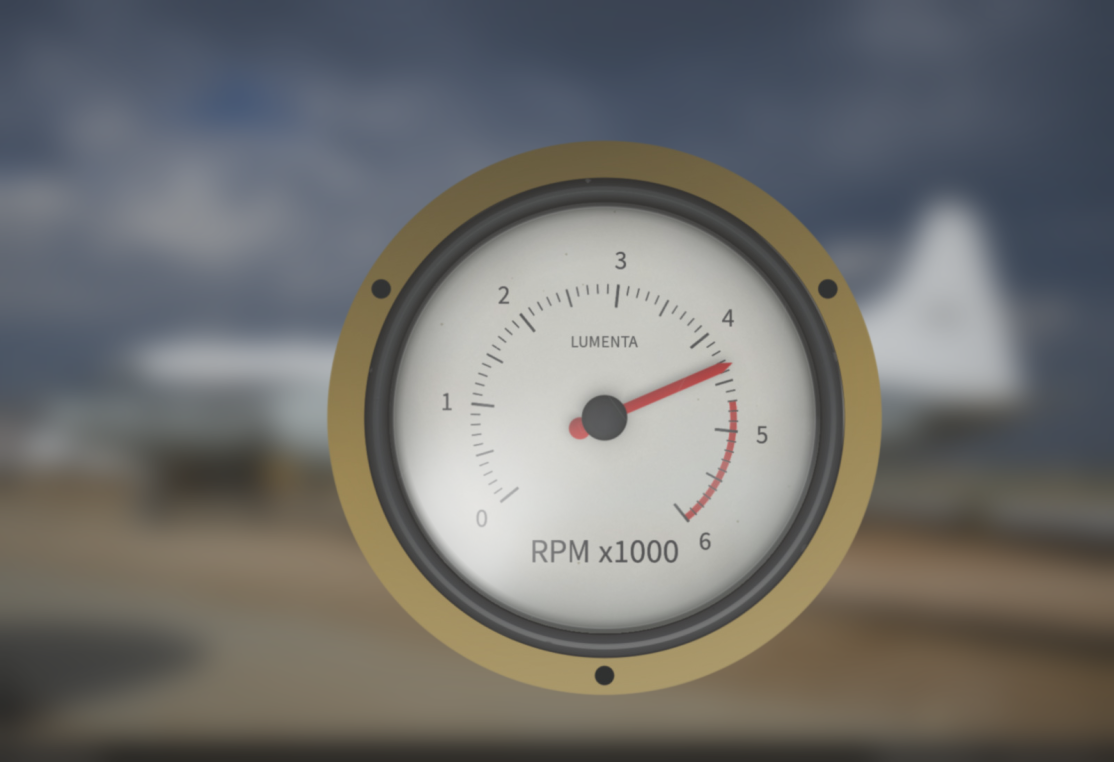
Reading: **4350** rpm
